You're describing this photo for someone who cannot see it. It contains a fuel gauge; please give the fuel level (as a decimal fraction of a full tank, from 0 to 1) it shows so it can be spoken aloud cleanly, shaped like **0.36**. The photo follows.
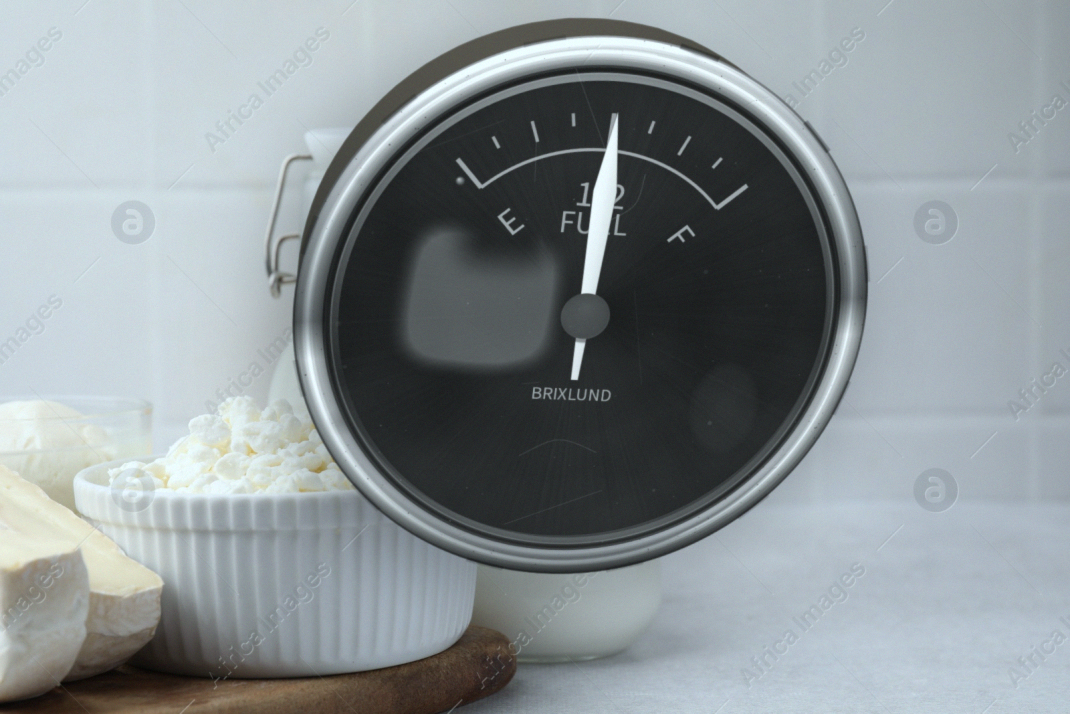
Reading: **0.5**
